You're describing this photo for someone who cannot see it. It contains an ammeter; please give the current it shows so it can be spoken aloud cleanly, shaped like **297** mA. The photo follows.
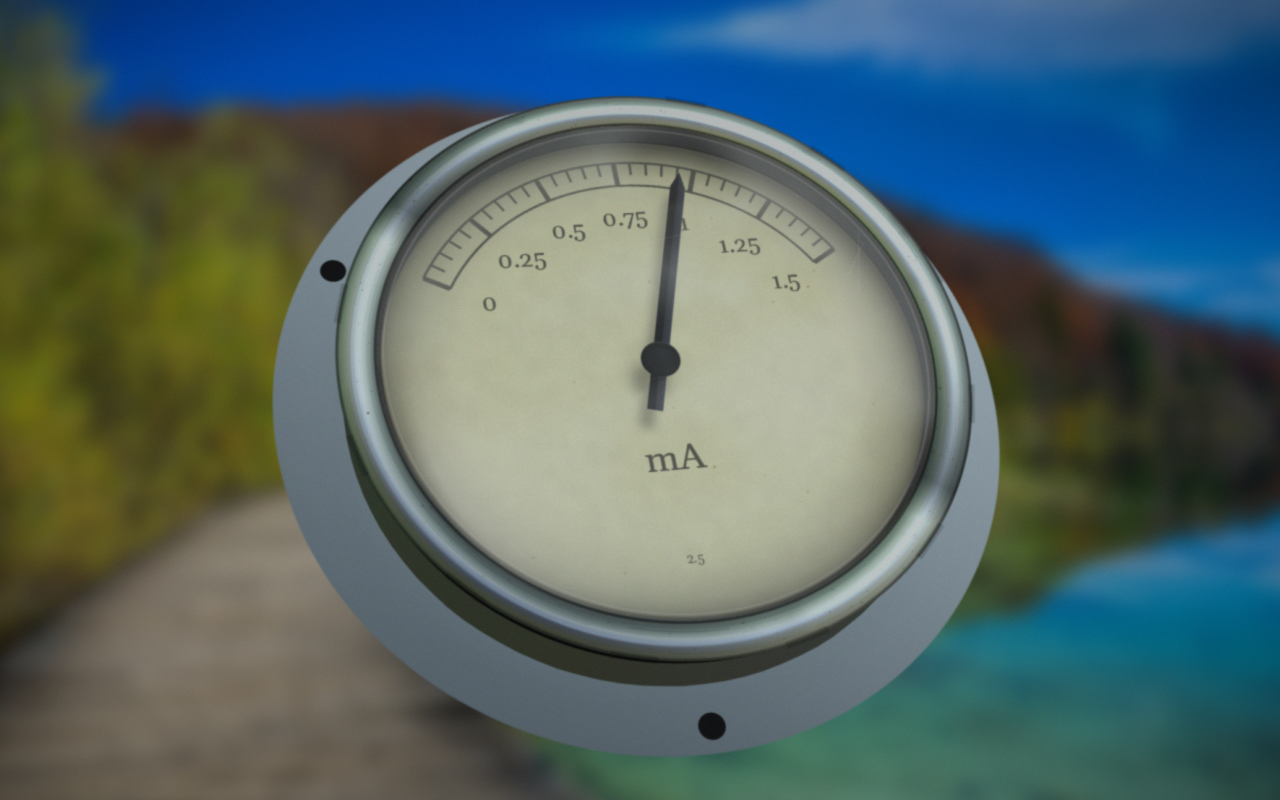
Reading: **0.95** mA
